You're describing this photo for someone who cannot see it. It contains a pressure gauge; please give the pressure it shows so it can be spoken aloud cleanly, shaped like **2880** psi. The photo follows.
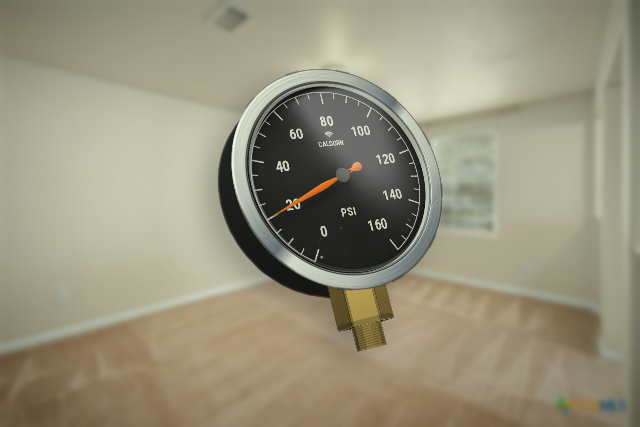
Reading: **20** psi
